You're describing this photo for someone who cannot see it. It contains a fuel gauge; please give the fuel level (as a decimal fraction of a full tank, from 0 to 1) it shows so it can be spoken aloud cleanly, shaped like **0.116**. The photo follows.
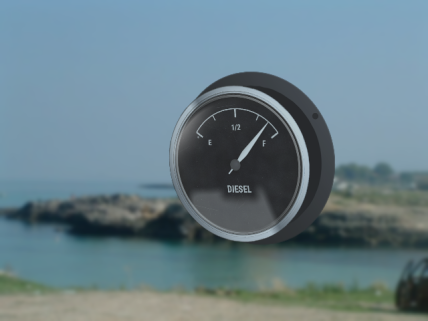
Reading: **0.875**
